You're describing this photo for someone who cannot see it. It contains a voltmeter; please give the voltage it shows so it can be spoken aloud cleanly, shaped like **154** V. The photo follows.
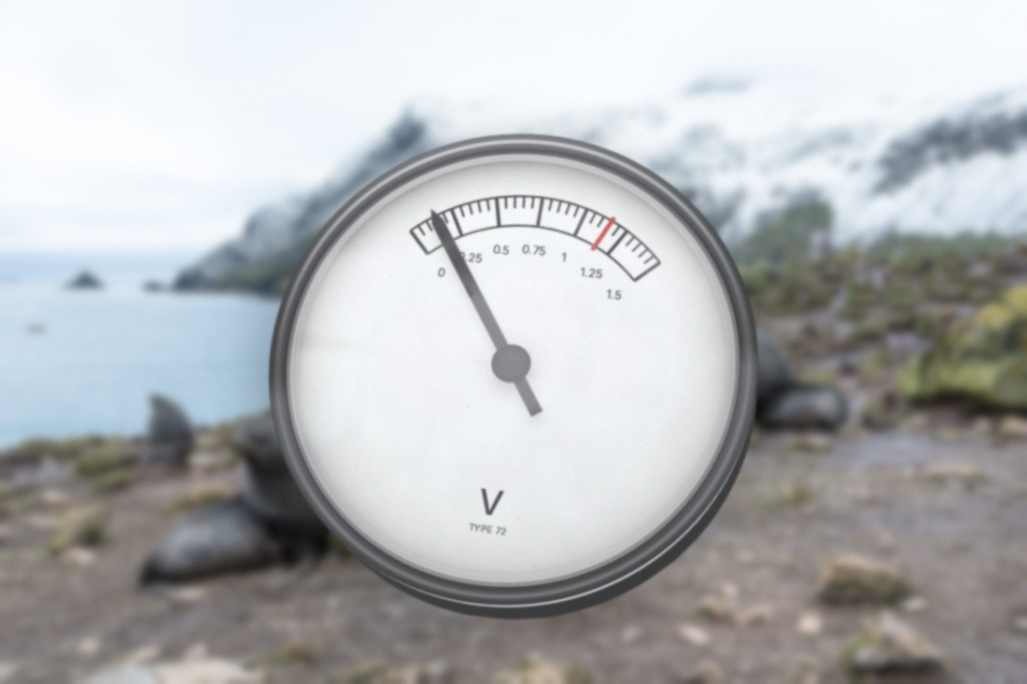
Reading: **0.15** V
